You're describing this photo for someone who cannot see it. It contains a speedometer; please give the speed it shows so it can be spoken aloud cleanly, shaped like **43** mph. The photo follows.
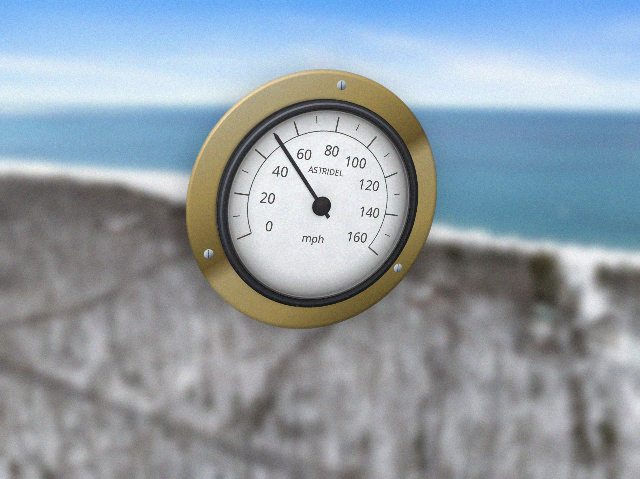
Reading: **50** mph
